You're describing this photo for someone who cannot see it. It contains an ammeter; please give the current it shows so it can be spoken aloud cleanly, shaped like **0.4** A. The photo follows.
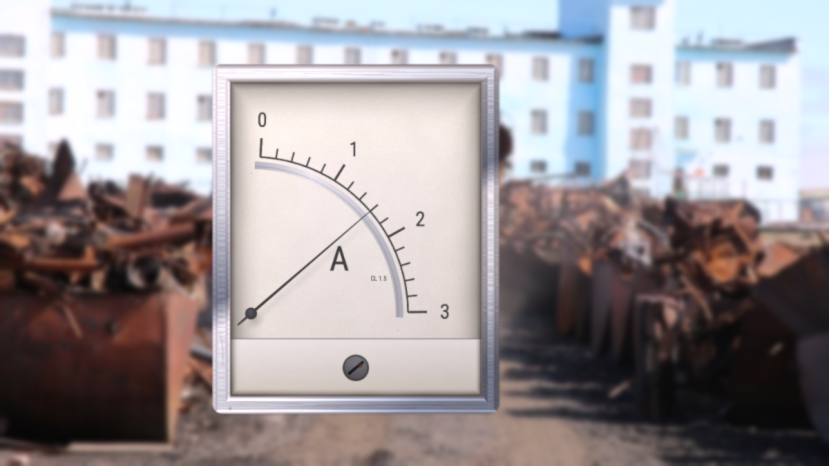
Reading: **1.6** A
